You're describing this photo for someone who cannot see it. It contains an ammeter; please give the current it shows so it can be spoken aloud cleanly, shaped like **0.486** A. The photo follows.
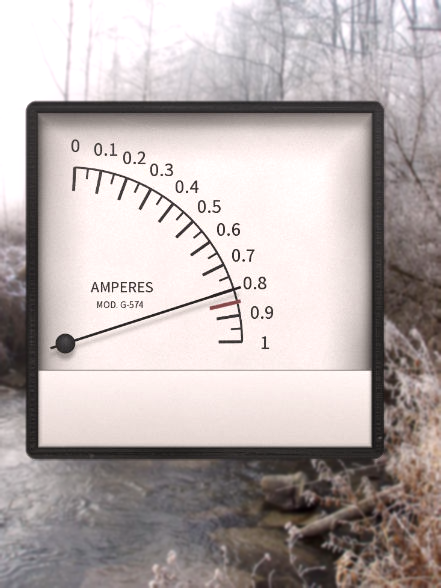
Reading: **0.8** A
